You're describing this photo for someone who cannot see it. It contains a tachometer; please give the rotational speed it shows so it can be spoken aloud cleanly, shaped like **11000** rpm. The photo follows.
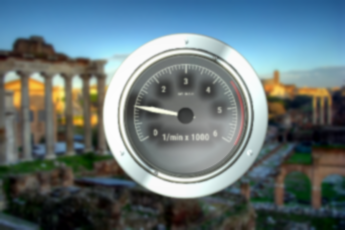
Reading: **1000** rpm
